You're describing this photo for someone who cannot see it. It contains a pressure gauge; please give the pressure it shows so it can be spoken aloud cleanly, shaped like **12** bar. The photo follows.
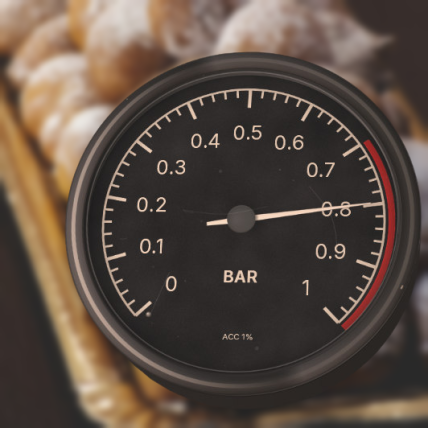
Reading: **0.8** bar
